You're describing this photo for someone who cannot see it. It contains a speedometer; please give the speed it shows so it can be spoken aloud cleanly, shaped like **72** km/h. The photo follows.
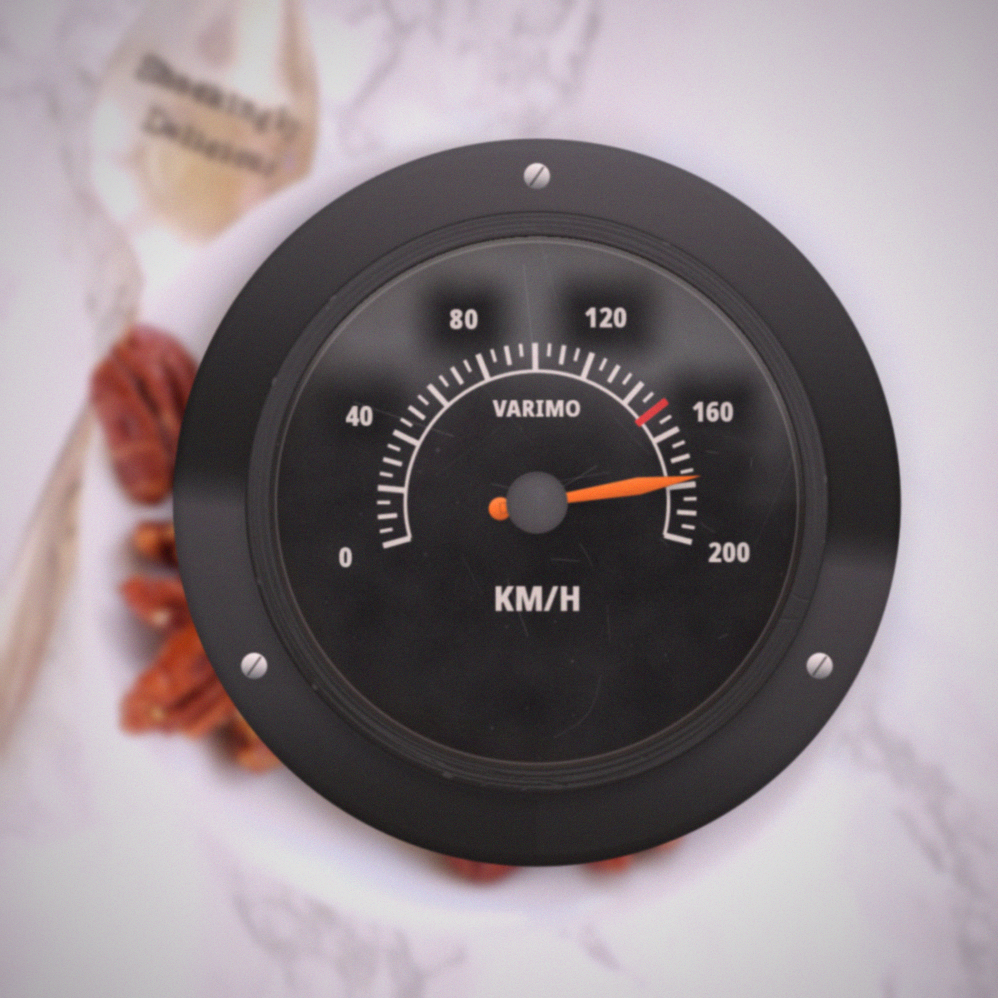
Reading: **177.5** km/h
